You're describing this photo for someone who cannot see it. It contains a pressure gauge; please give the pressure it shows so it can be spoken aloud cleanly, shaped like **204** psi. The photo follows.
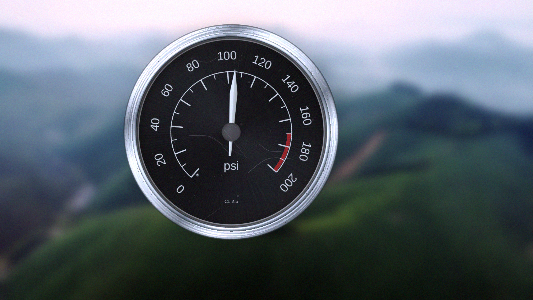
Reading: **105** psi
